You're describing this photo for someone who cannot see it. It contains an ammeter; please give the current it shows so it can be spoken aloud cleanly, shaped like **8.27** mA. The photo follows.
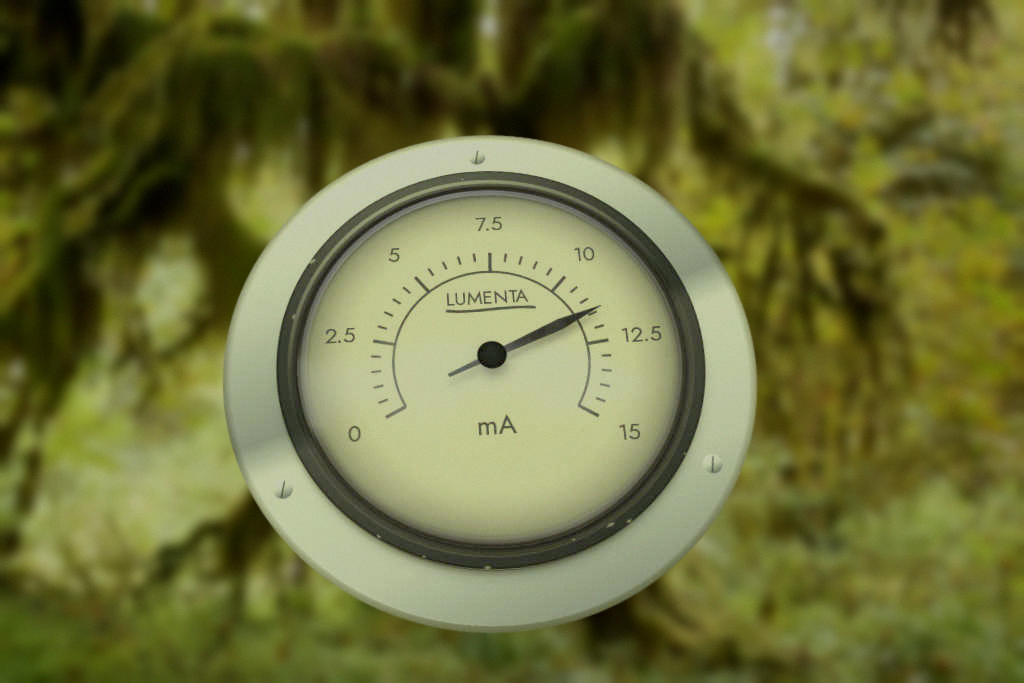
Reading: **11.5** mA
